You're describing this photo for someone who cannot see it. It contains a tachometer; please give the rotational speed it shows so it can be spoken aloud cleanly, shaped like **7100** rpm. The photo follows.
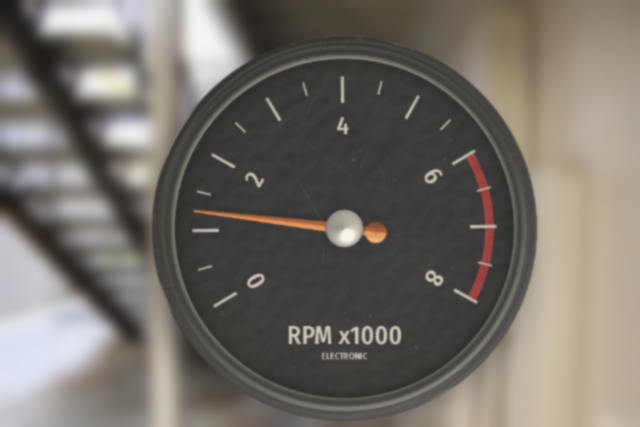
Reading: **1250** rpm
